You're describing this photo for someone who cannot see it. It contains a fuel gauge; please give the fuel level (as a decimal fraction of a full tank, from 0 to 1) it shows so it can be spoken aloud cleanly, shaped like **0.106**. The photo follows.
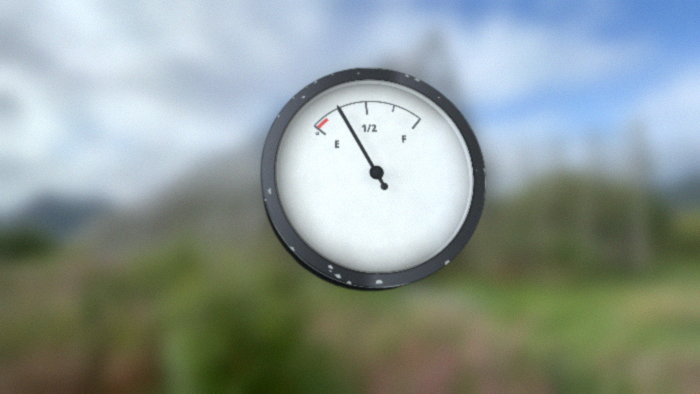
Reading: **0.25**
